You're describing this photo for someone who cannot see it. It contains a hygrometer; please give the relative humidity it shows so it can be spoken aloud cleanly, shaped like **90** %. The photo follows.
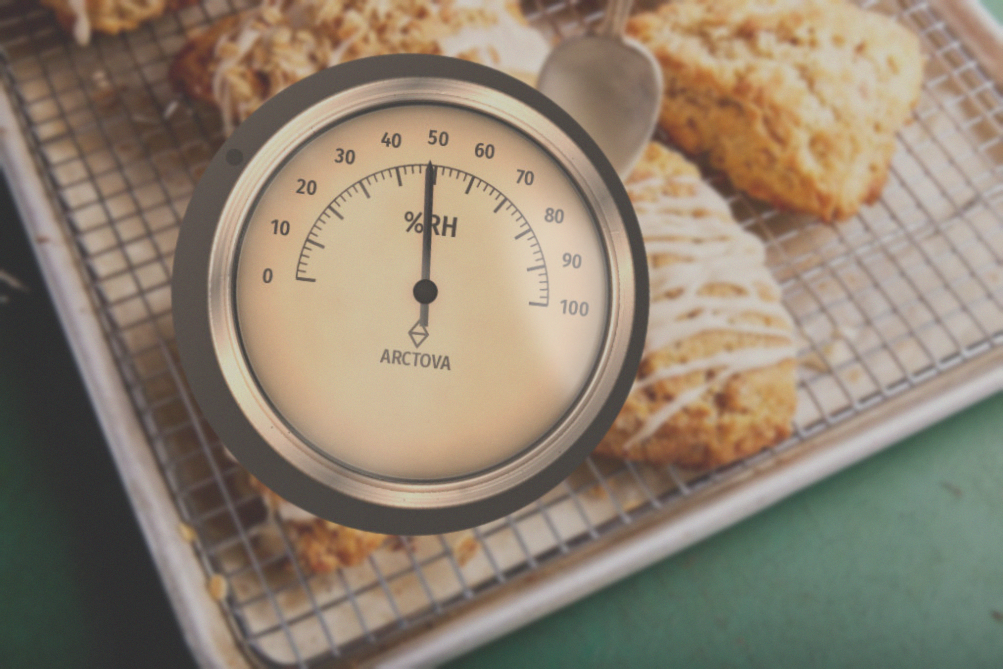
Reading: **48** %
